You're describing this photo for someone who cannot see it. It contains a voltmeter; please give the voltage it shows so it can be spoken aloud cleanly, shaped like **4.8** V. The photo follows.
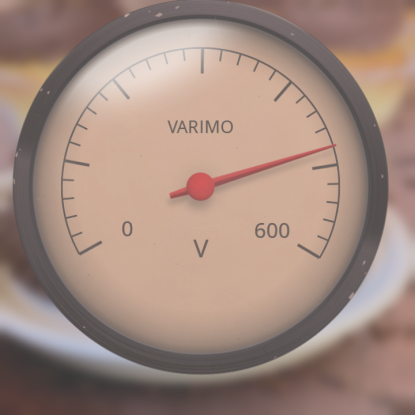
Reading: **480** V
